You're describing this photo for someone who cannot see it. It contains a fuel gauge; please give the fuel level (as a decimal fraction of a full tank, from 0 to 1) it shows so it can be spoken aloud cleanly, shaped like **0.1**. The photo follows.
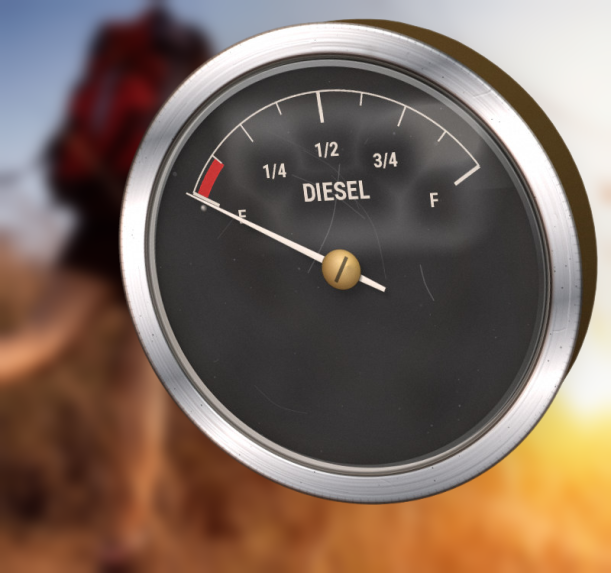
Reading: **0**
